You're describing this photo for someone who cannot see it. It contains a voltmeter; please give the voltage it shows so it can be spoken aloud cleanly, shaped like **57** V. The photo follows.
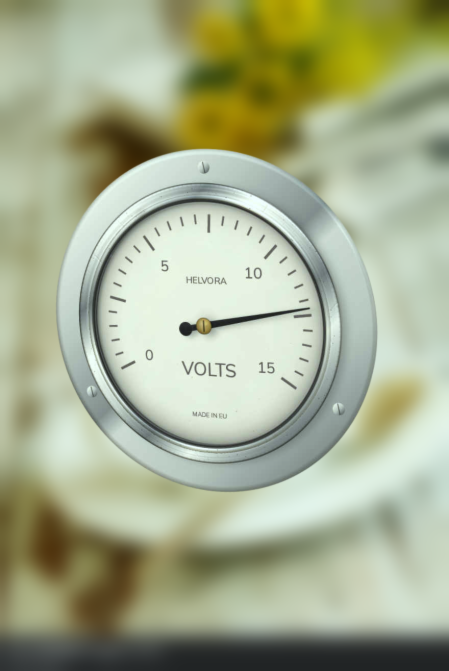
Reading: **12.25** V
